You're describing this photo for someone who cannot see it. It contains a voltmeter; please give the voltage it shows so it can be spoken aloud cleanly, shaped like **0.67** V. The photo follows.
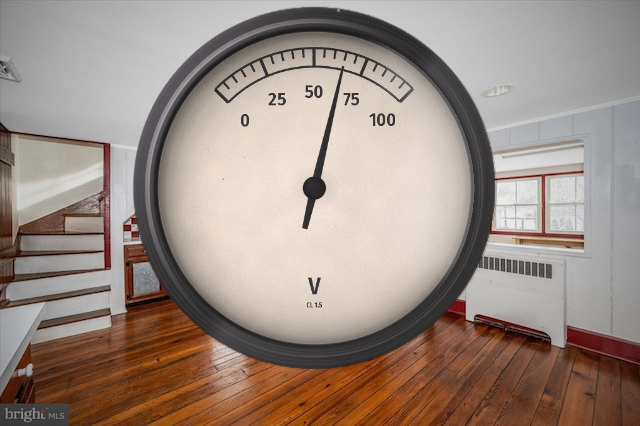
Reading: **65** V
